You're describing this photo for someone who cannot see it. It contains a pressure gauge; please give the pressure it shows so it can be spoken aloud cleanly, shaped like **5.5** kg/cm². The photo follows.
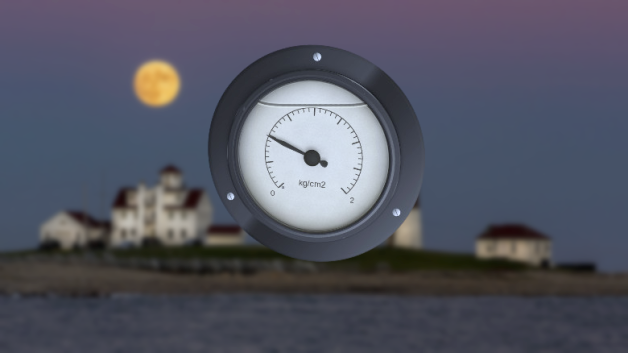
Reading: **0.5** kg/cm²
